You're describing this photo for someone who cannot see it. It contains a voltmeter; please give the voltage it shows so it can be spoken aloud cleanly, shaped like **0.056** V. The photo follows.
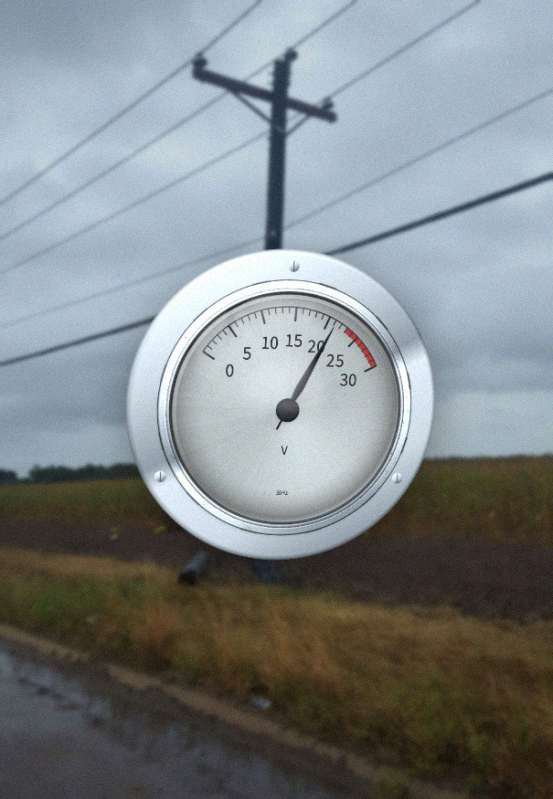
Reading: **21** V
